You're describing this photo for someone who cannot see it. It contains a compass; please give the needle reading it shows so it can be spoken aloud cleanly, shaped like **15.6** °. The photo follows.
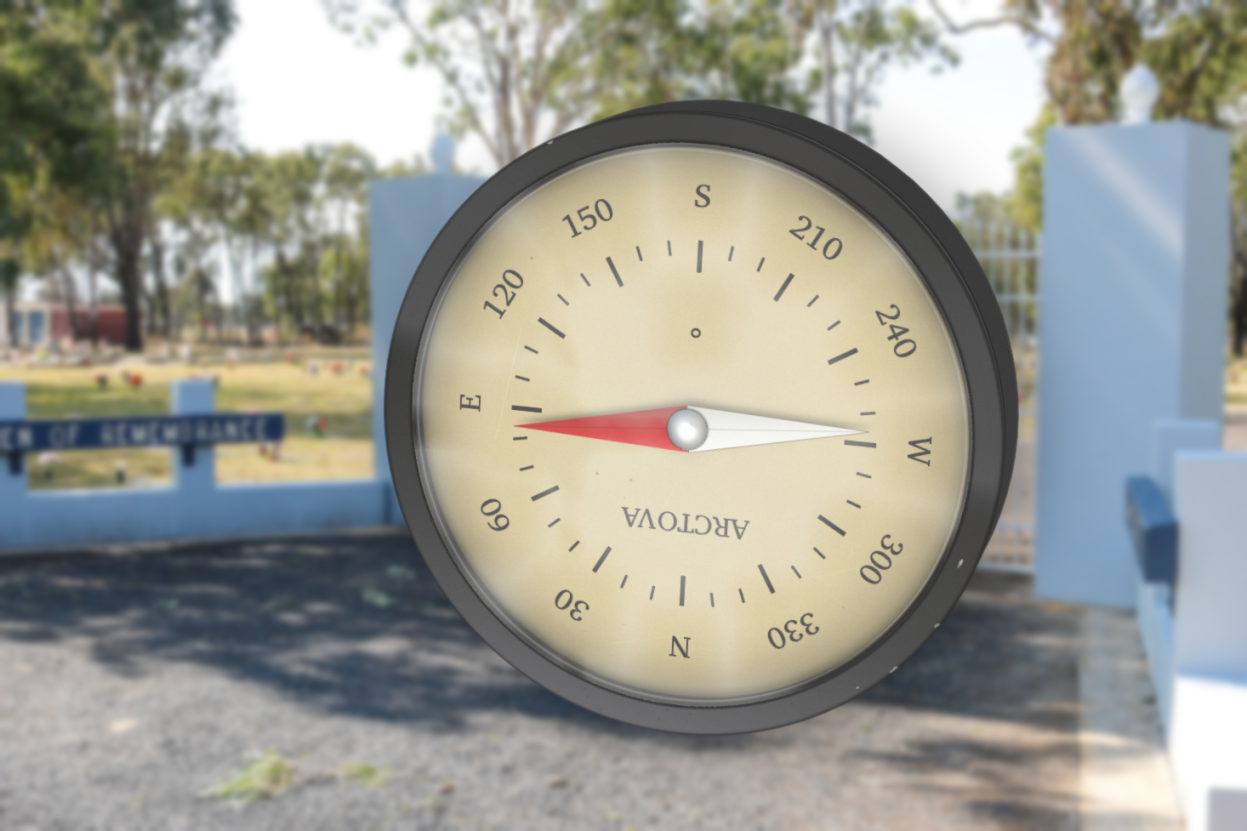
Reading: **85** °
